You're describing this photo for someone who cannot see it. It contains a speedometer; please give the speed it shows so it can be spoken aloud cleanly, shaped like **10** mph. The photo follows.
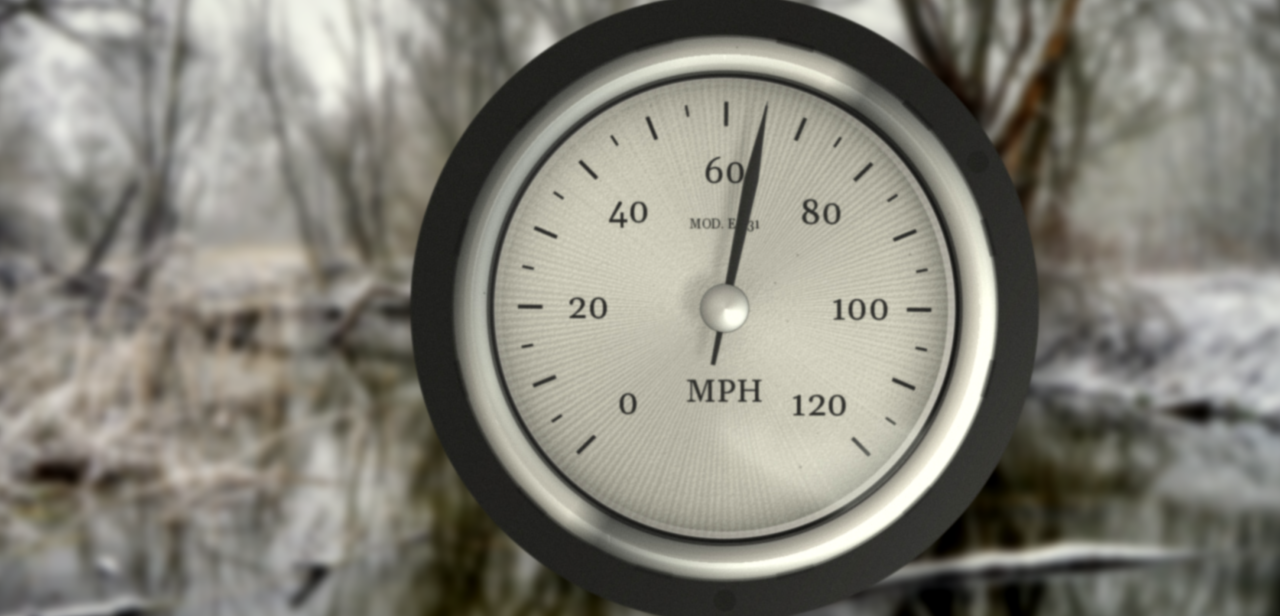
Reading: **65** mph
